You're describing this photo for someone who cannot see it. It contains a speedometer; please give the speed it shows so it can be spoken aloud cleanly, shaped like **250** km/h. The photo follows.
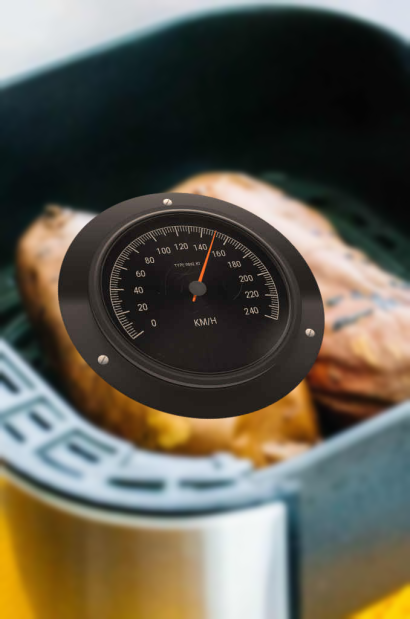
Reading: **150** km/h
